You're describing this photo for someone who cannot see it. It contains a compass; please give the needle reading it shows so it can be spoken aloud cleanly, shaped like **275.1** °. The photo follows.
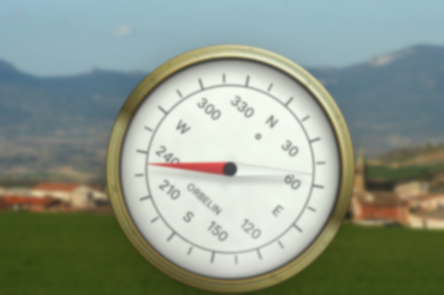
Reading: **232.5** °
